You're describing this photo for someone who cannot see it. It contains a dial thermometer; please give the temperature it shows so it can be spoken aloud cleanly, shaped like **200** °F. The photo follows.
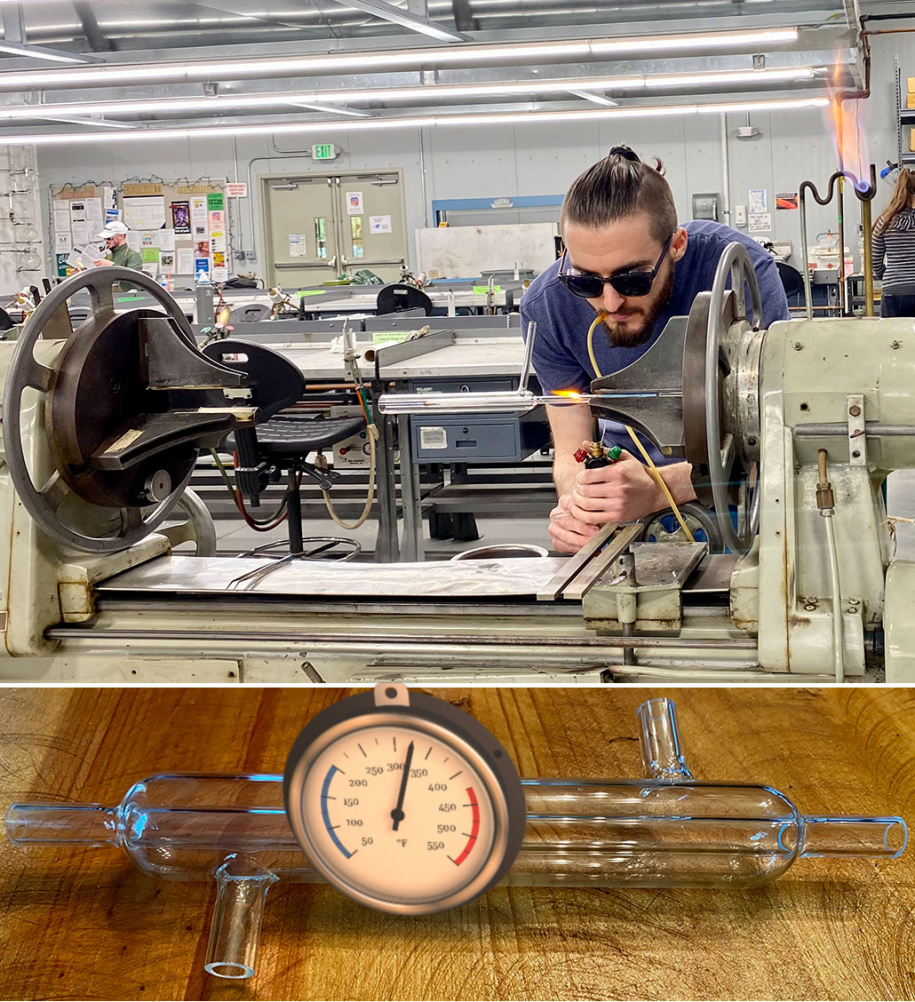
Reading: **325** °F
